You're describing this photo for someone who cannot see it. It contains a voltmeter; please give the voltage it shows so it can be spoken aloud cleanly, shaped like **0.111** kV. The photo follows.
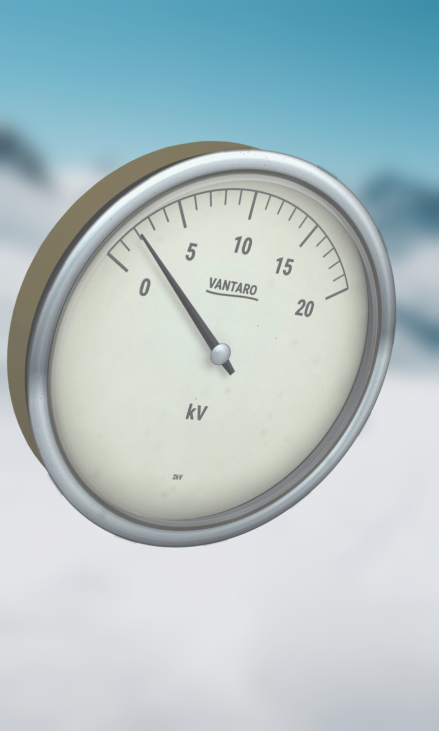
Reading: **2** kV
